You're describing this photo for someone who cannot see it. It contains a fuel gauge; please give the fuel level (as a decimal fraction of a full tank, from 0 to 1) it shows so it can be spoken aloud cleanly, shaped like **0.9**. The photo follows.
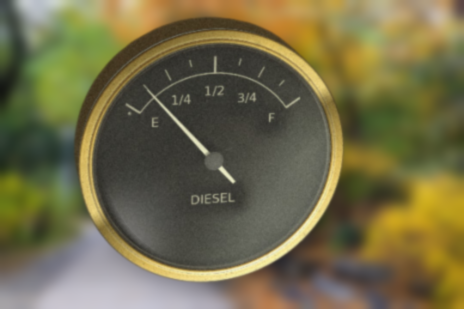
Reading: **0.125**
